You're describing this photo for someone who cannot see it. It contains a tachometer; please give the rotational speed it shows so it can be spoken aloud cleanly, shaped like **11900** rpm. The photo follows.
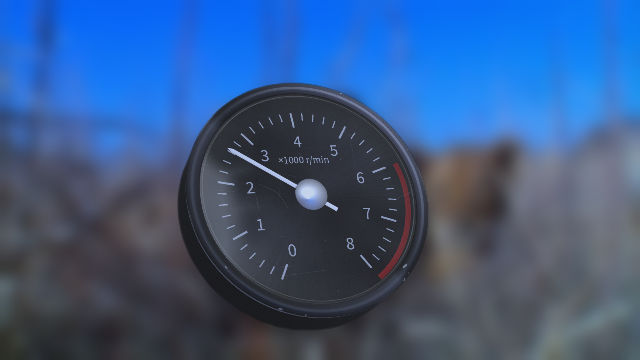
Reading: **2600** rpm
